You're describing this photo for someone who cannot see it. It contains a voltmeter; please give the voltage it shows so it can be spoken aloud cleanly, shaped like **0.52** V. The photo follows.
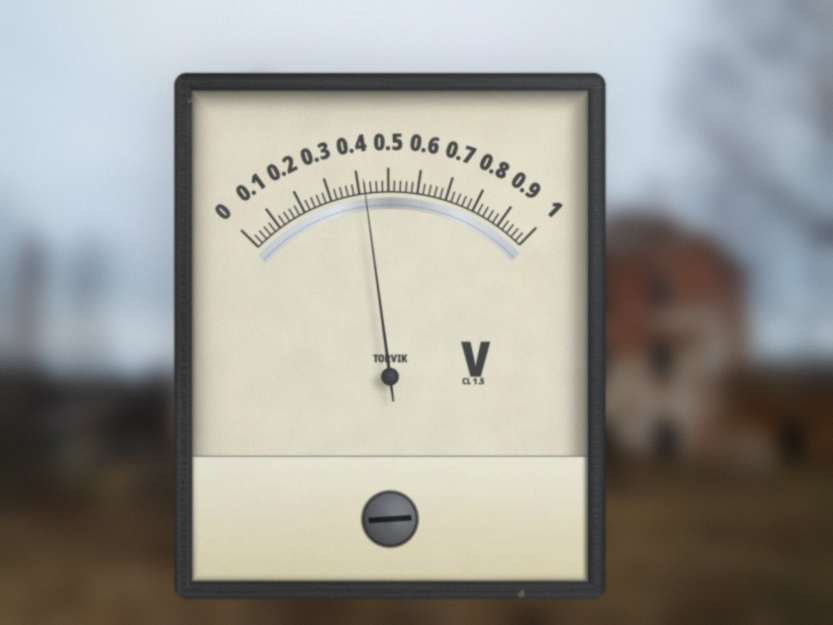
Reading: **0.42** V
